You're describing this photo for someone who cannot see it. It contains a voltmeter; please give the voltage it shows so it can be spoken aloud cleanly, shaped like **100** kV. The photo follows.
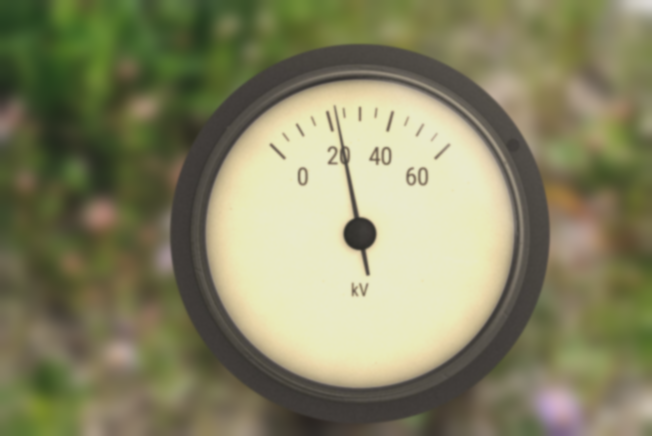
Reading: **22.5** kV
